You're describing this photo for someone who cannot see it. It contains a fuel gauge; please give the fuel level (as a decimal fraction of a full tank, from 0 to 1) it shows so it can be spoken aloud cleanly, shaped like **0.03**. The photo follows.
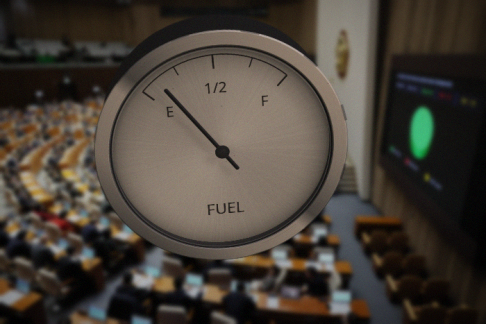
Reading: **0.125**
